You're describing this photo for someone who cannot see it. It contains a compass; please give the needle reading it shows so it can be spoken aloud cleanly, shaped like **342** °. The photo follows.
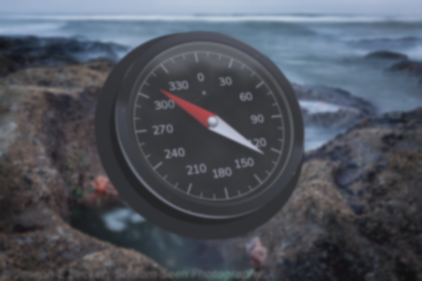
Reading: **310** °
